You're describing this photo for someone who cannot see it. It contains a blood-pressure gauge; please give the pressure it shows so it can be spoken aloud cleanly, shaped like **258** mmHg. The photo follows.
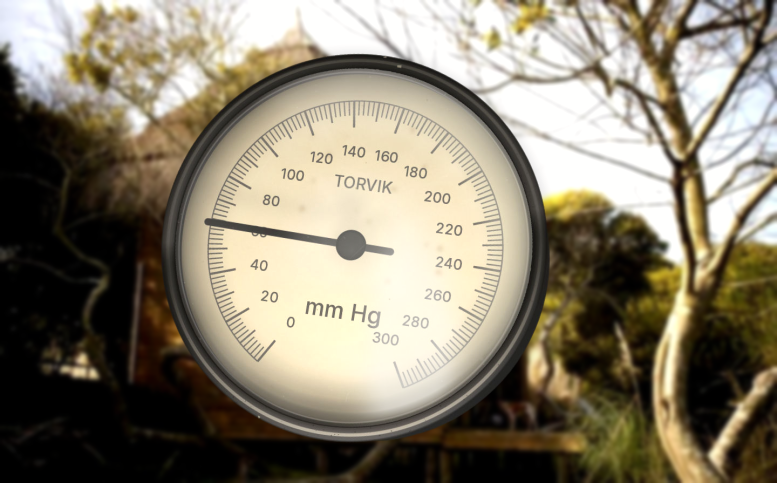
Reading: **60** mmHg
